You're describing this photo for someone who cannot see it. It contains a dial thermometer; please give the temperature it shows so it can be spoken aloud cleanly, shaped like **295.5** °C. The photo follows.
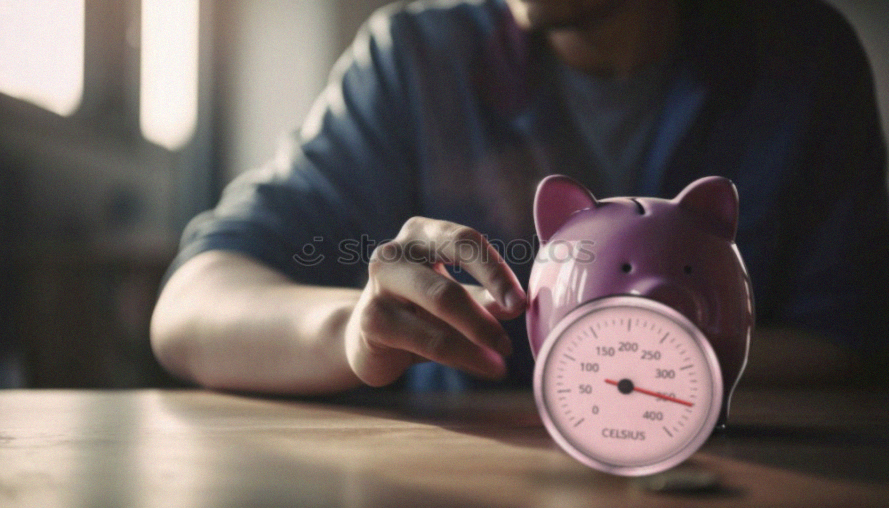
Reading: **350** °C
